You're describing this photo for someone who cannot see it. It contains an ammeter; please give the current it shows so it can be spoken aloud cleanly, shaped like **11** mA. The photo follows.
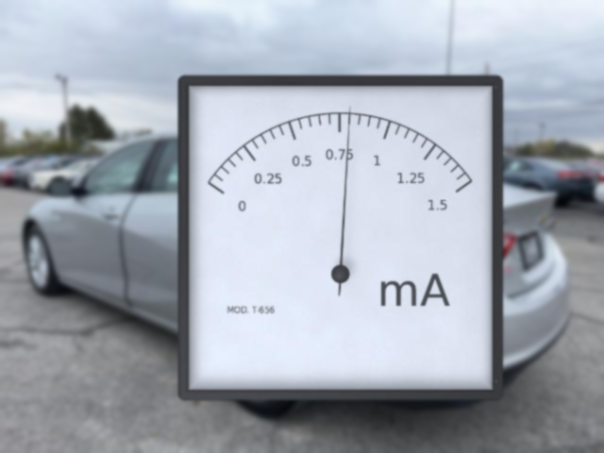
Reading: **0.8** mA
